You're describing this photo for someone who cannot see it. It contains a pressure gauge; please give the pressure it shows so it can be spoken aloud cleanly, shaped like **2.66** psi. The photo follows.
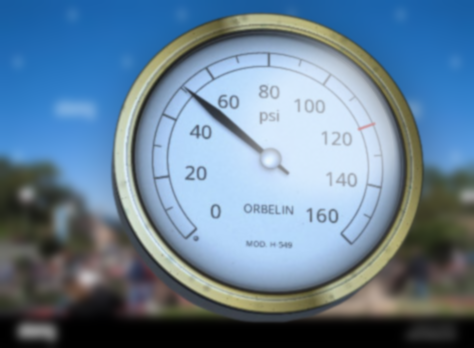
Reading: **50** psi
